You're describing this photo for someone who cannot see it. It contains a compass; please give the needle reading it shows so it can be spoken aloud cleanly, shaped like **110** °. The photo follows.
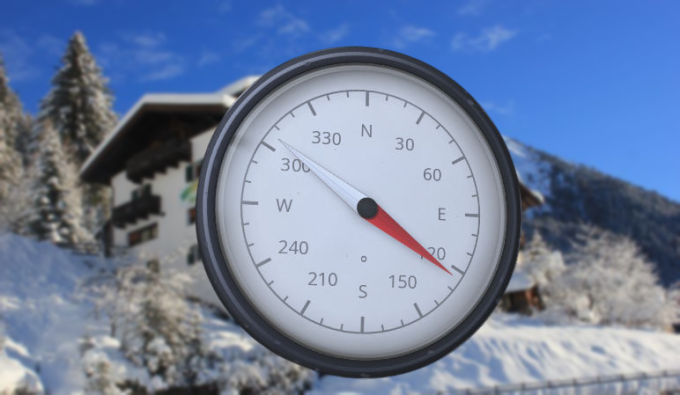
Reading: **125** °
